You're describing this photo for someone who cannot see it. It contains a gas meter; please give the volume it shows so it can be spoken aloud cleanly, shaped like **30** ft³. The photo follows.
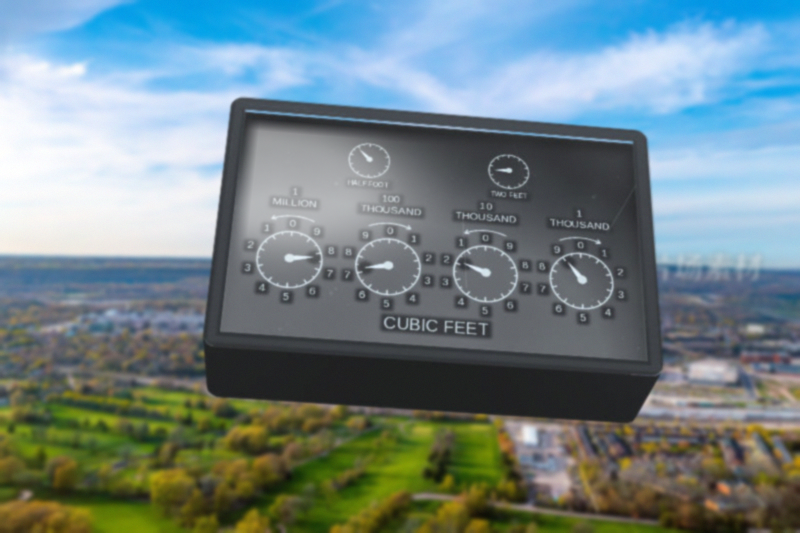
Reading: **771900** ft³
